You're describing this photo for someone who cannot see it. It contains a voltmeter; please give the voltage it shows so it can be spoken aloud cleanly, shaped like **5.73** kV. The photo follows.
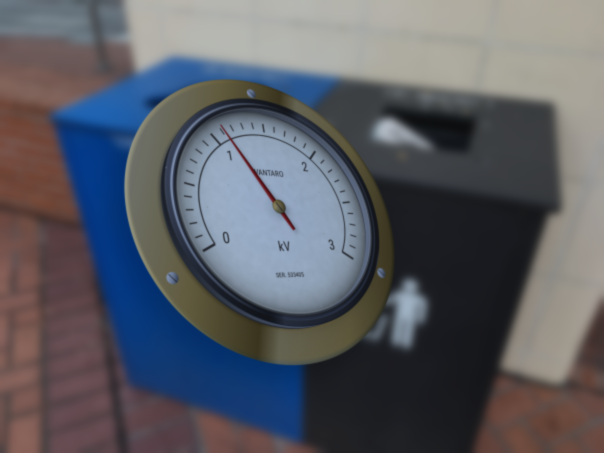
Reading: **1.1** kV
